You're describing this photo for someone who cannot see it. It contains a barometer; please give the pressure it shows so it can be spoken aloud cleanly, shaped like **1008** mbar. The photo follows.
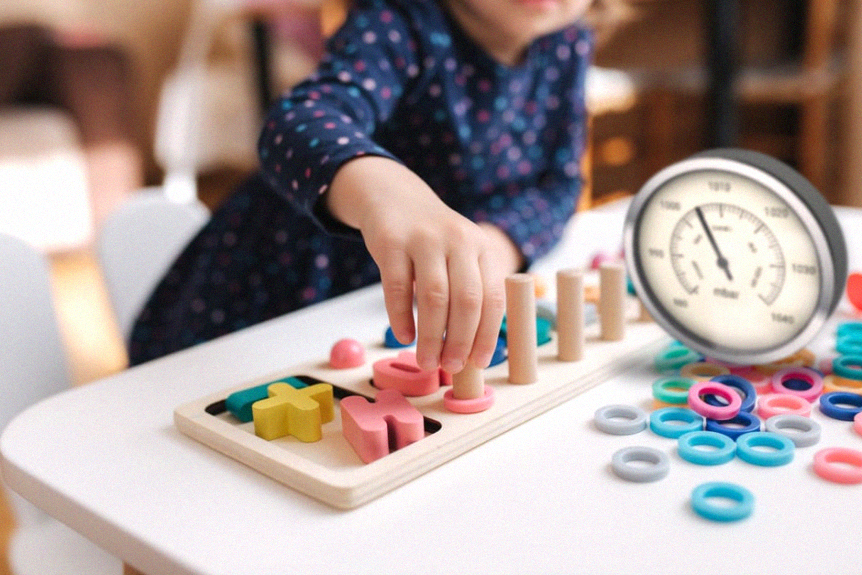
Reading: **1005** mbar
